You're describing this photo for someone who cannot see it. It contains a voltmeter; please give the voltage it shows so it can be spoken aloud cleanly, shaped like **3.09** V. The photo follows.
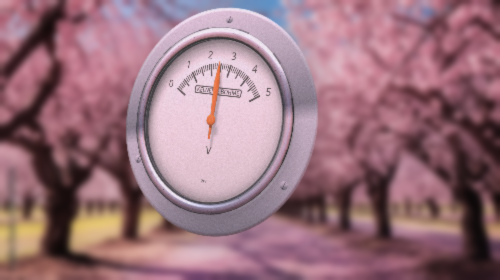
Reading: **2.5** V
